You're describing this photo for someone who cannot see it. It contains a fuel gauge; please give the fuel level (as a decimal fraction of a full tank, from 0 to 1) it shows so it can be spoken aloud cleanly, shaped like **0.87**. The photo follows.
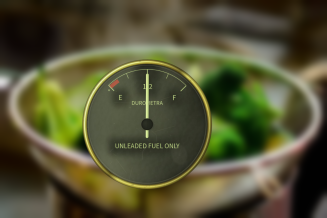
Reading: **0.5**
